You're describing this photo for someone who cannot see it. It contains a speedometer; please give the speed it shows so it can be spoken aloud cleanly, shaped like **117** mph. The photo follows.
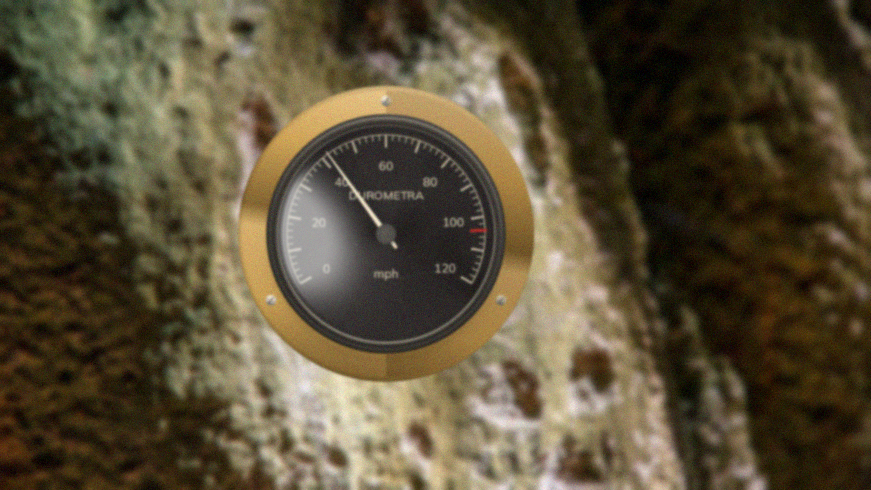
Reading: **42** mph
